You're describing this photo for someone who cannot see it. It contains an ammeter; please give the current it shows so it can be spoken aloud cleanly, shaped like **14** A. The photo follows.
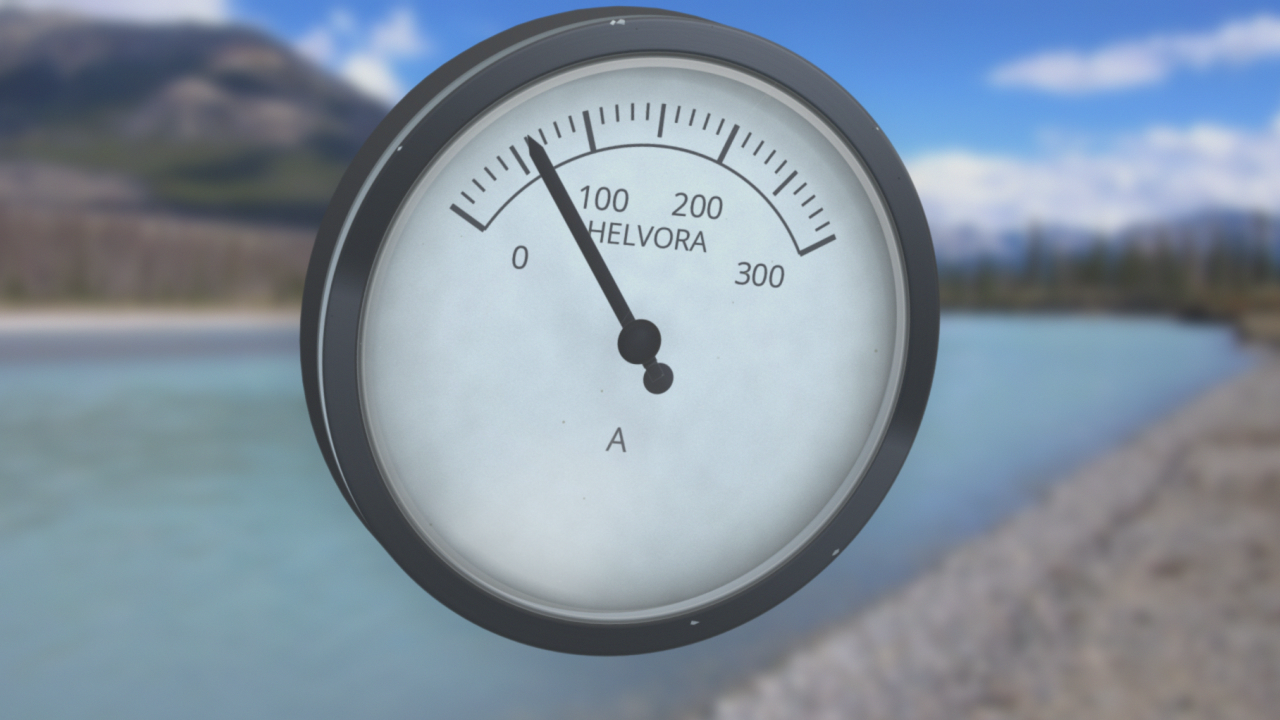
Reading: **60** A
